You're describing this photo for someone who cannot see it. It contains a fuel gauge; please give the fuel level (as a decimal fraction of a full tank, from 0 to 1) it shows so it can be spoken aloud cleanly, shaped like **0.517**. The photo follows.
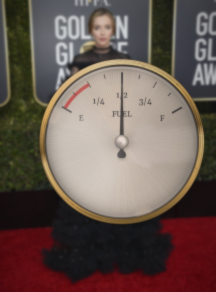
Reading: **0.5**
